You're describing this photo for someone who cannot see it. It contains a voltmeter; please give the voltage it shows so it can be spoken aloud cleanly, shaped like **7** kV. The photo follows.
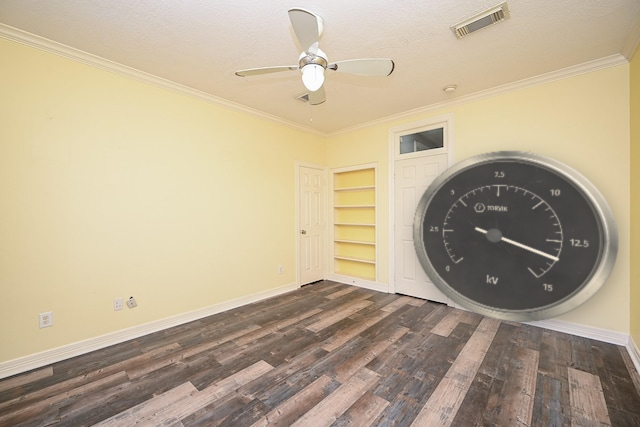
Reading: **13.5** kV
